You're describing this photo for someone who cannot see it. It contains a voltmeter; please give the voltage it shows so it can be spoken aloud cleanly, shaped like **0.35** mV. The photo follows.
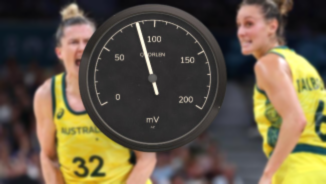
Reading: **85** mV
